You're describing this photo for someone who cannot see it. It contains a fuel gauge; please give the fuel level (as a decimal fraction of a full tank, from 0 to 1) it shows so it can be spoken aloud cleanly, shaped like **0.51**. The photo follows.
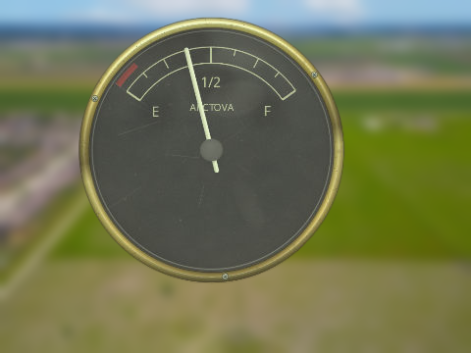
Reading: **0.375**
